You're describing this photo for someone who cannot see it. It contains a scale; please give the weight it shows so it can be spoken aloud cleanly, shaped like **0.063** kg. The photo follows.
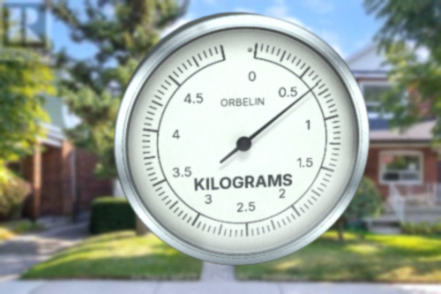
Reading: **0.65** kg
